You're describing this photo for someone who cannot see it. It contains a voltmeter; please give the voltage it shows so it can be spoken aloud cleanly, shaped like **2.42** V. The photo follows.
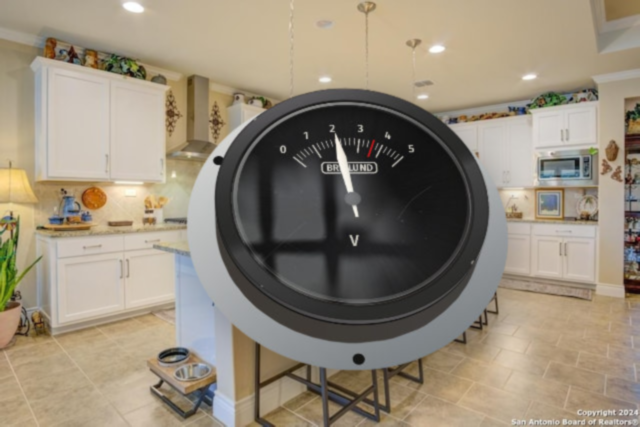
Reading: **2** V
